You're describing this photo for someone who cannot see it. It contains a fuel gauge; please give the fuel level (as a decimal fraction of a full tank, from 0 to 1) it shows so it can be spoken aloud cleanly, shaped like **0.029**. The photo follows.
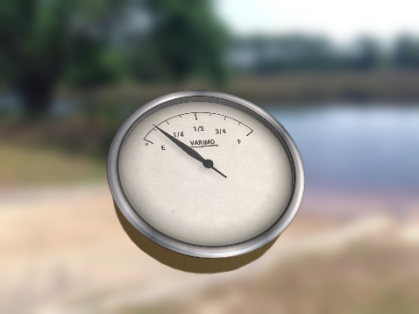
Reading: **0.125**
